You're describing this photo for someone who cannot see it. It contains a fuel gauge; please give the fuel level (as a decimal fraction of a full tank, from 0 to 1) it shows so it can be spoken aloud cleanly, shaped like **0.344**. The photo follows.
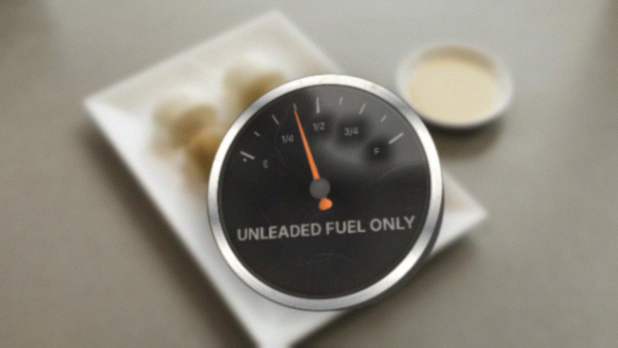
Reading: **0.375**
